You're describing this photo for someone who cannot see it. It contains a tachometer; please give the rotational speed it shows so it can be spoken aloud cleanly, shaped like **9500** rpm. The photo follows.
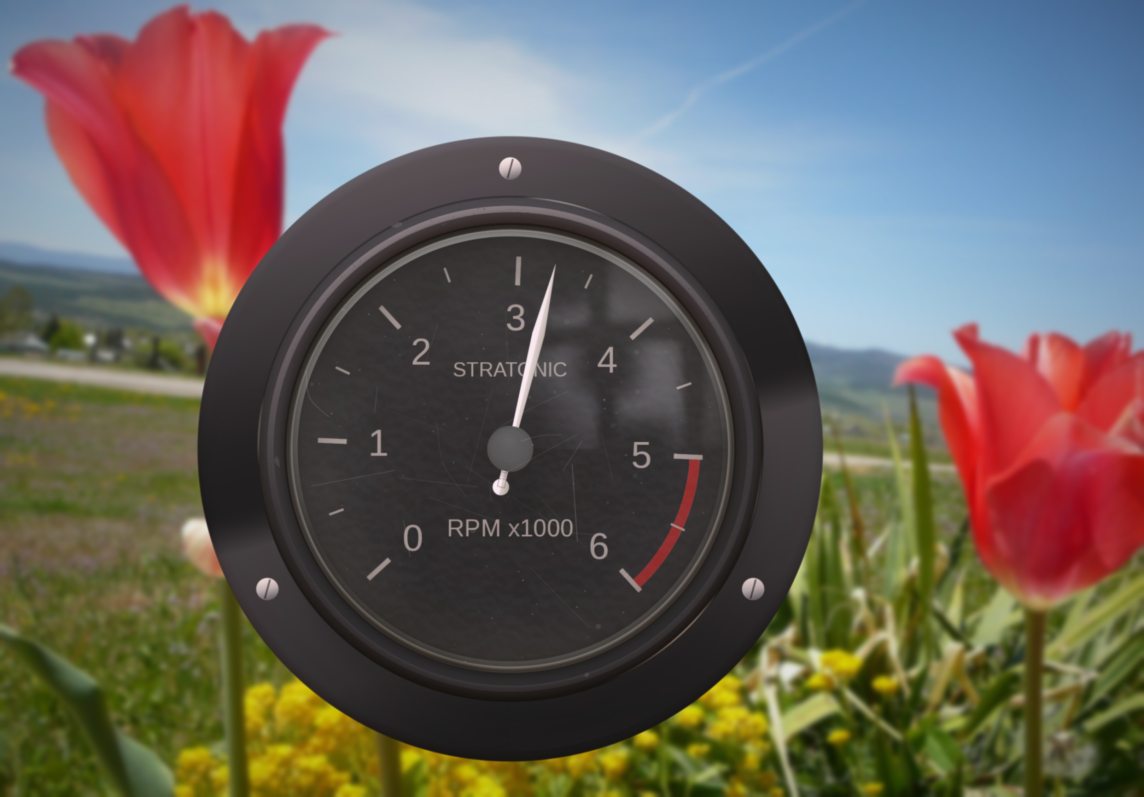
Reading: **3250** rpm
